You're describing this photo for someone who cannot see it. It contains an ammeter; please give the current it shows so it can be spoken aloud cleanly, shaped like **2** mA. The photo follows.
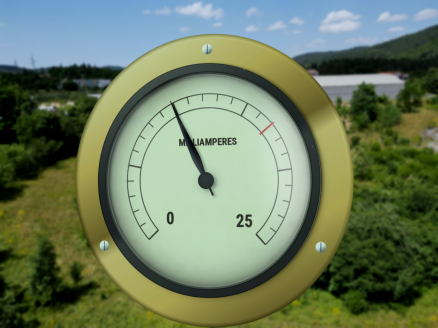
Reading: **10** mA
